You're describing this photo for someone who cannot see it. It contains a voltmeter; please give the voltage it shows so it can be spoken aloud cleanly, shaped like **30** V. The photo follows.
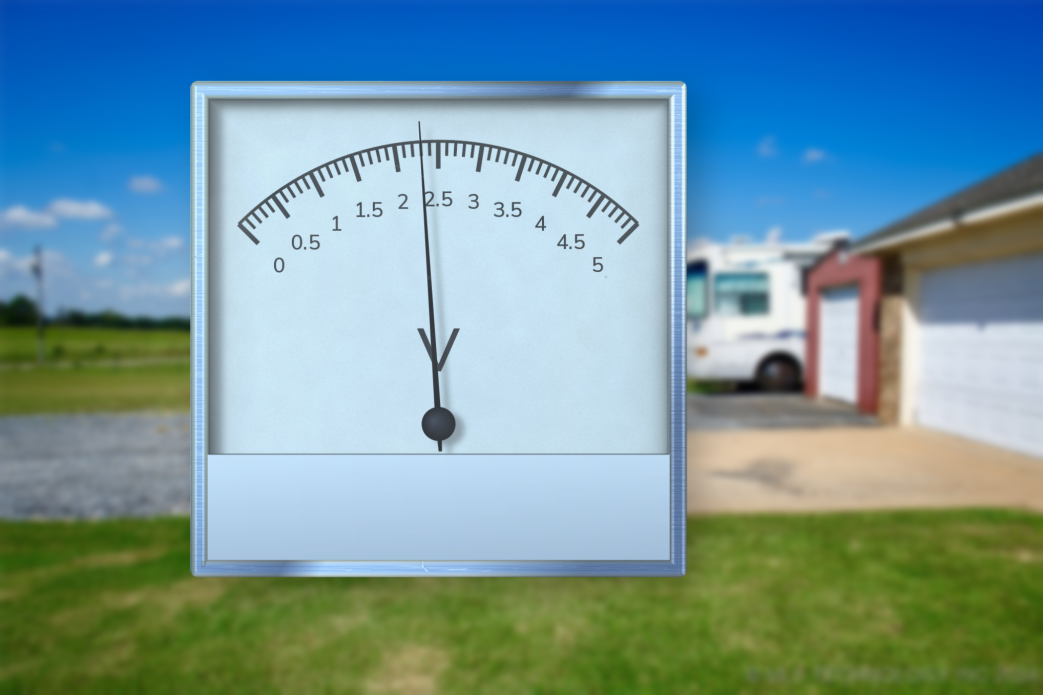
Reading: **2.3** V
